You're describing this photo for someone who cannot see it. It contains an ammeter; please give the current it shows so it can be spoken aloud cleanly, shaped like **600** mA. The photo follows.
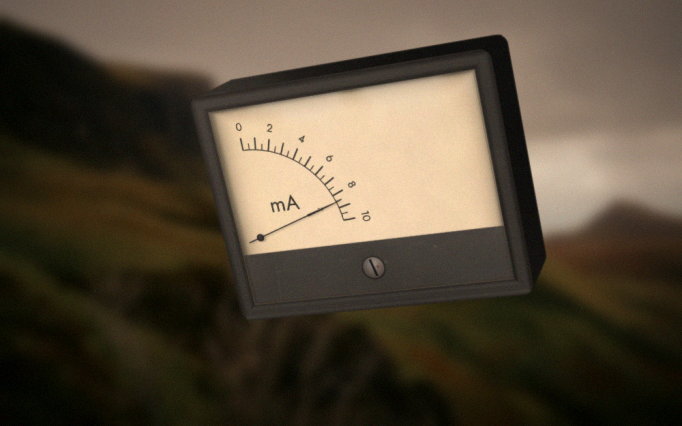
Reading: **8.5** mA
